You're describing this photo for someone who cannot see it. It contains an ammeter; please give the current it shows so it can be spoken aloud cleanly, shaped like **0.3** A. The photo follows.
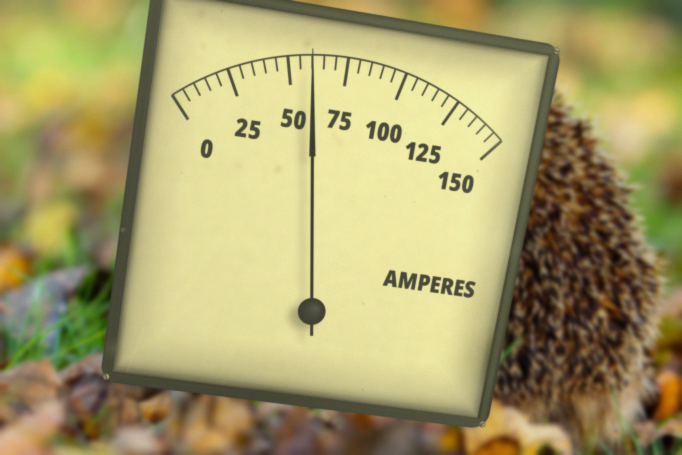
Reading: **60** A
